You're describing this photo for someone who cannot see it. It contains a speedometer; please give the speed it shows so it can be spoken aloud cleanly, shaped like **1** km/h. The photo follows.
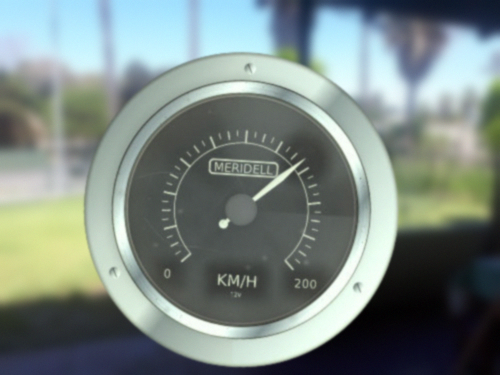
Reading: **135** km/h
